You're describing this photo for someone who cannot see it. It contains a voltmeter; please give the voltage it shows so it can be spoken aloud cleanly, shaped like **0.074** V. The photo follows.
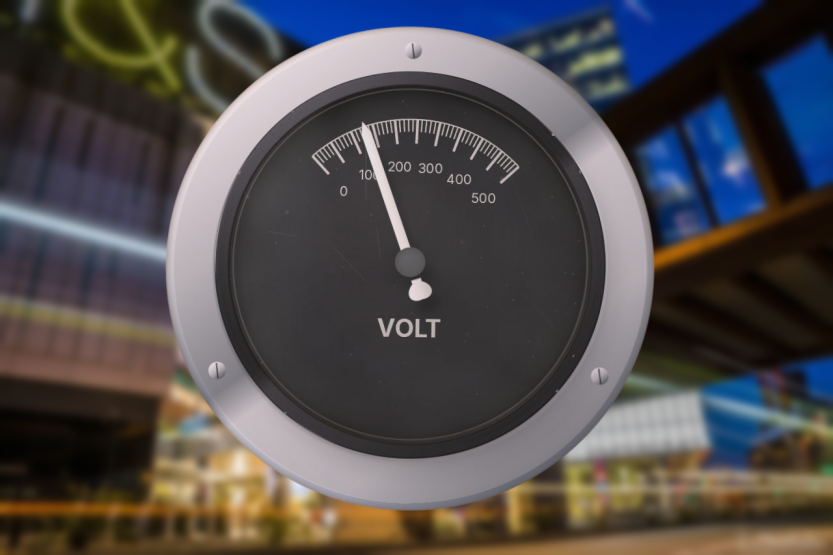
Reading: **130** V
